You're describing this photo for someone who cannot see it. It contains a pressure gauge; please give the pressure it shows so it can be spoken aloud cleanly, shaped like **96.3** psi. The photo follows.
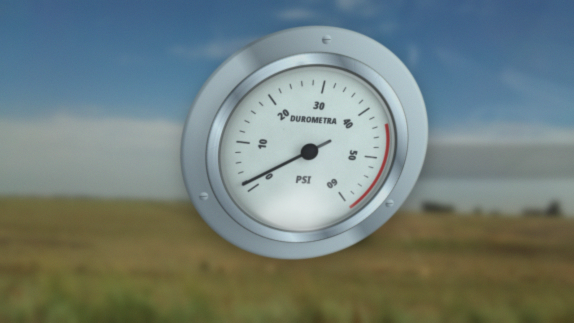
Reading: **2** psi
